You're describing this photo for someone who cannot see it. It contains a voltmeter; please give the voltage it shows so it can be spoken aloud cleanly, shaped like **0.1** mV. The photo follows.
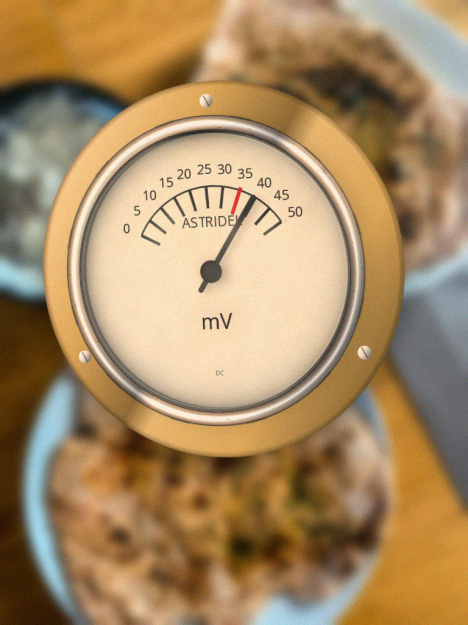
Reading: **40** mV
